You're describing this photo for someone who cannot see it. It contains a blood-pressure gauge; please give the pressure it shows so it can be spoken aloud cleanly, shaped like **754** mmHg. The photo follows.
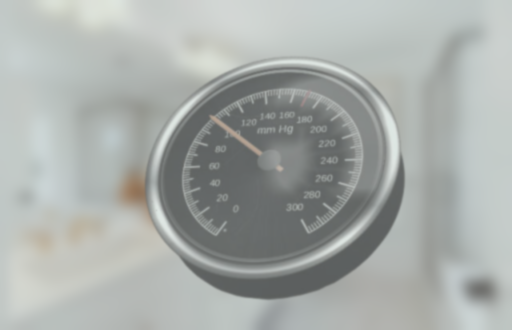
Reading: **100** mmHg
